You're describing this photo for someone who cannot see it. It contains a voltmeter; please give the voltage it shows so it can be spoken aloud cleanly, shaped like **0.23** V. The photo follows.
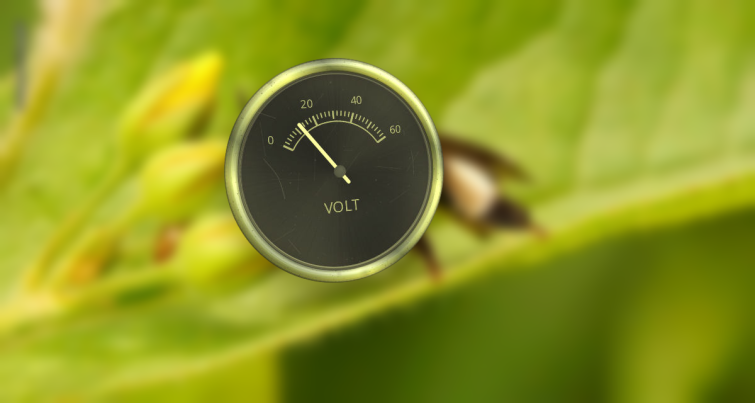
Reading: **12** V
